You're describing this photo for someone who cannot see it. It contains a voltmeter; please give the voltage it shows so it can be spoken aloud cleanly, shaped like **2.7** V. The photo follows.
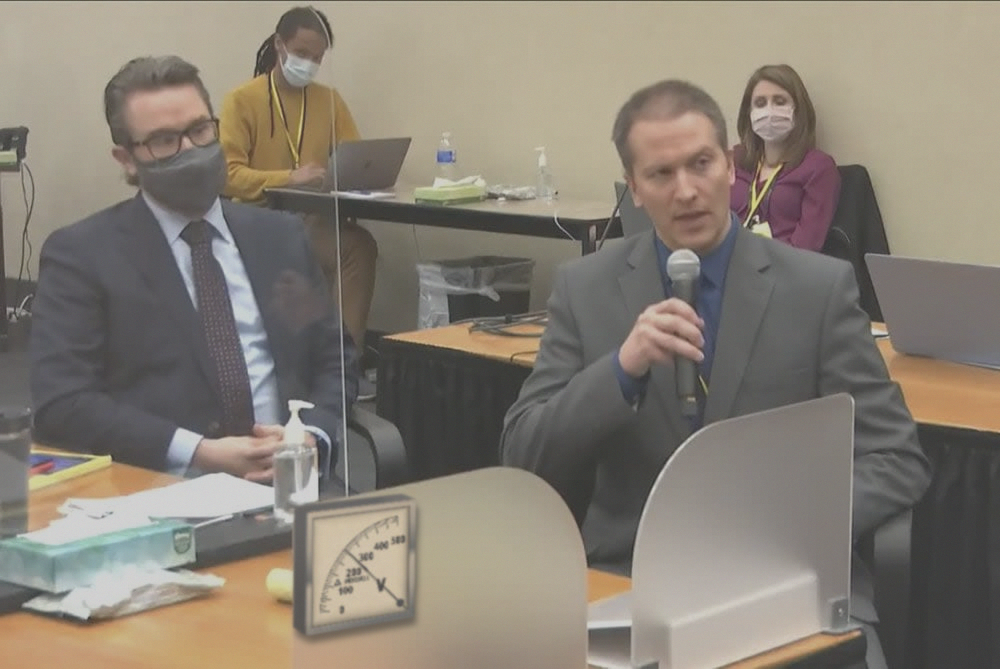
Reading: **250** V
